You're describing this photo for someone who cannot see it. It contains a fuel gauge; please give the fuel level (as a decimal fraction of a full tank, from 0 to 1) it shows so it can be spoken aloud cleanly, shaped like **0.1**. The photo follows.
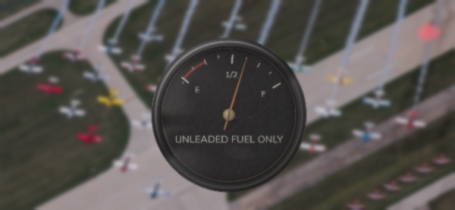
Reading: **0.625**
